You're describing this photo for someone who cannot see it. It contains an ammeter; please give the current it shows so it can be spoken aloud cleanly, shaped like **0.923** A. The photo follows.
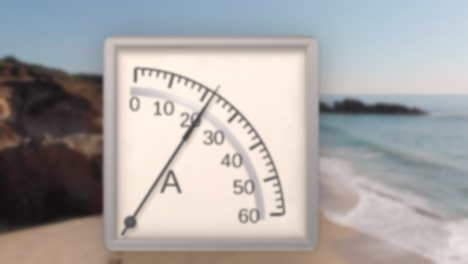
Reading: **22** A
